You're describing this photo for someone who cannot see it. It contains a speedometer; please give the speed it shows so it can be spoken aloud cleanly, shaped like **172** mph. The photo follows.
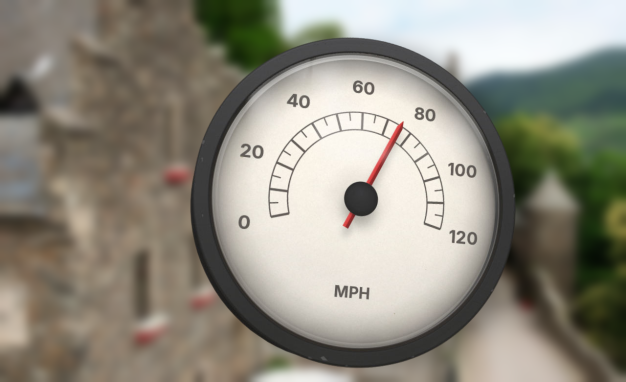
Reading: **75** mph
